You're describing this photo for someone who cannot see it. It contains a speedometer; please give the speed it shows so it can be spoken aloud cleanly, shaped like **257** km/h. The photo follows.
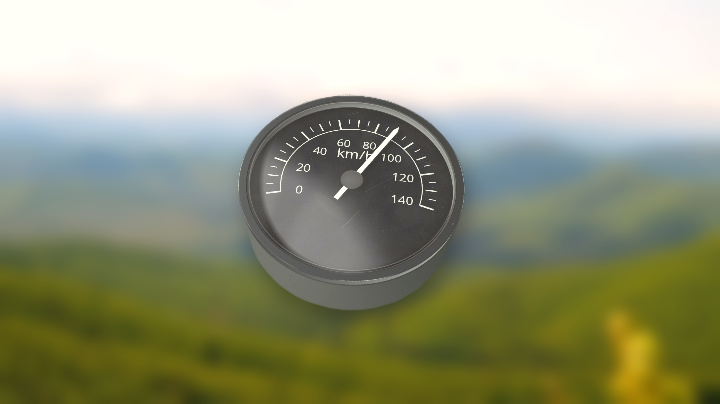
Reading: **90** km/h
